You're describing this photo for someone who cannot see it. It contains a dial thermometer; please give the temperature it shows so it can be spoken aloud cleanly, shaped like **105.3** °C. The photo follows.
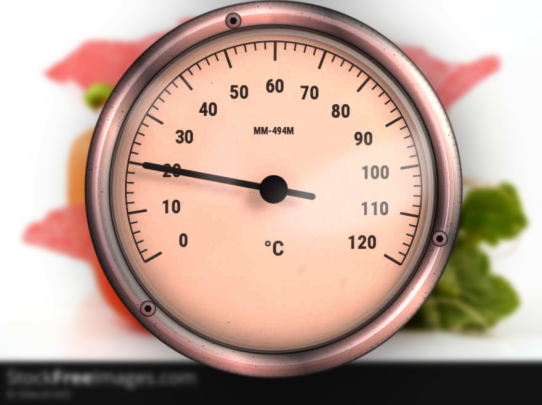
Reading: **20** °C
